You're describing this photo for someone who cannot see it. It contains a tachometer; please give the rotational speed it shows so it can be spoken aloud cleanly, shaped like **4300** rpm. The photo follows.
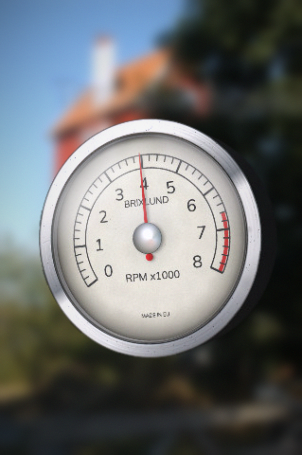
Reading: **4000** rpm
